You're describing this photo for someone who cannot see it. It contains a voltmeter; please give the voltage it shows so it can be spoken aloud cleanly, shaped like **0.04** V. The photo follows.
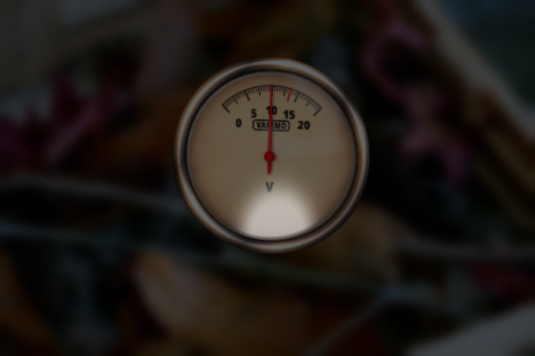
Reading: **10** V
